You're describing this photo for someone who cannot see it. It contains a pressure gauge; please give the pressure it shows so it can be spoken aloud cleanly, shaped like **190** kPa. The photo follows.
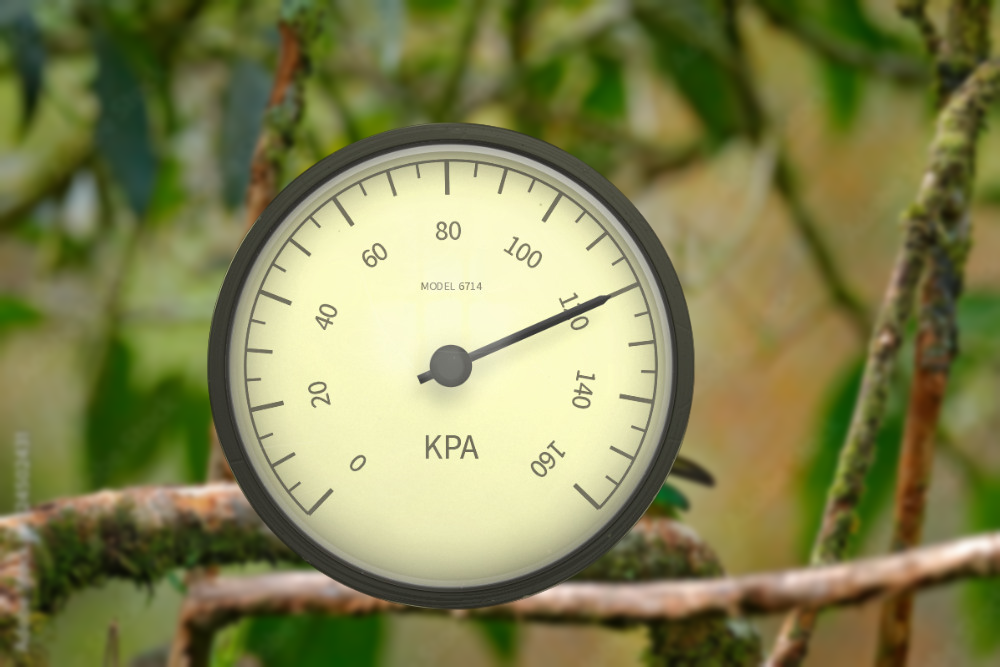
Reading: **120** kPa
